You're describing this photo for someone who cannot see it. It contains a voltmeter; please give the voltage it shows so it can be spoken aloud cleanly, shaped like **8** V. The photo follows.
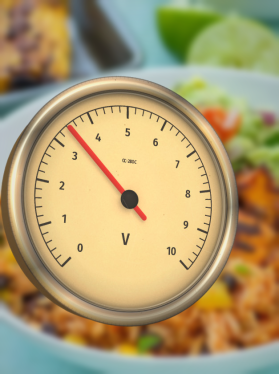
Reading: **3.4** V
